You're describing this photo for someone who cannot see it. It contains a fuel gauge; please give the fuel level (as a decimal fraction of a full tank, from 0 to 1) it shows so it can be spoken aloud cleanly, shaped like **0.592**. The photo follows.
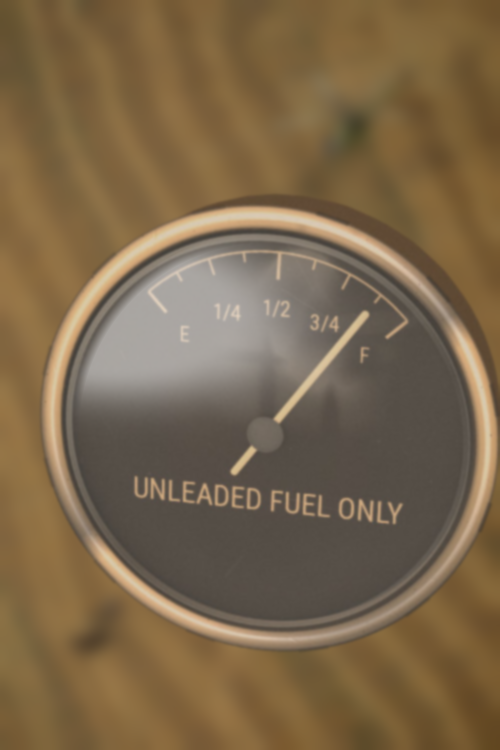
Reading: **0.875**
